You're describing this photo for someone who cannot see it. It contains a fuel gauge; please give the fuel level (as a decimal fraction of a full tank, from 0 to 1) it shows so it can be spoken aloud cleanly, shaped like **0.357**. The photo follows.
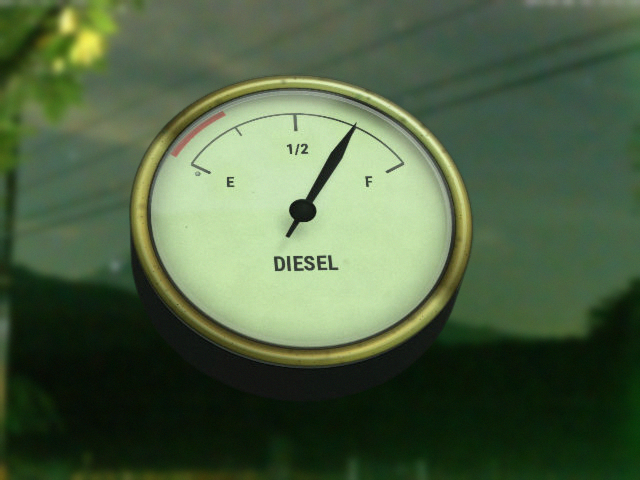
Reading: **0.75**
